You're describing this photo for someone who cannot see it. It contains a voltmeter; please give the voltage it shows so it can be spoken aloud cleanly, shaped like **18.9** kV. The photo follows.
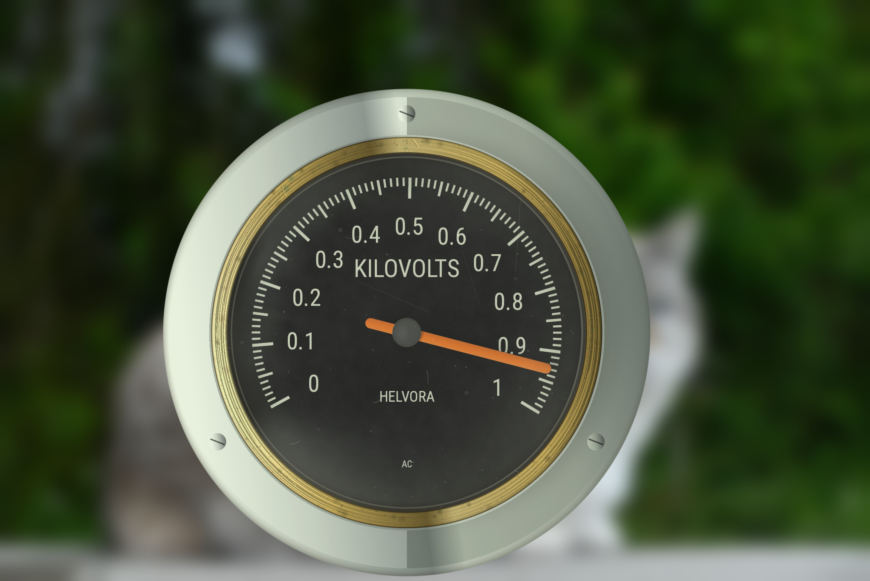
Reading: **0.93** kV
